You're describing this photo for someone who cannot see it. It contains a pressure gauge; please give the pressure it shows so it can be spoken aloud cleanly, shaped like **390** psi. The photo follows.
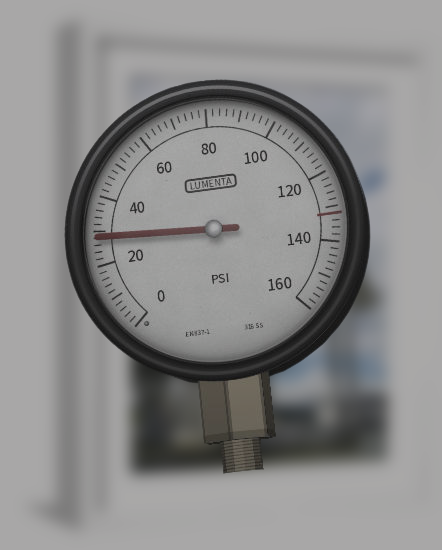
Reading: **28** psi
